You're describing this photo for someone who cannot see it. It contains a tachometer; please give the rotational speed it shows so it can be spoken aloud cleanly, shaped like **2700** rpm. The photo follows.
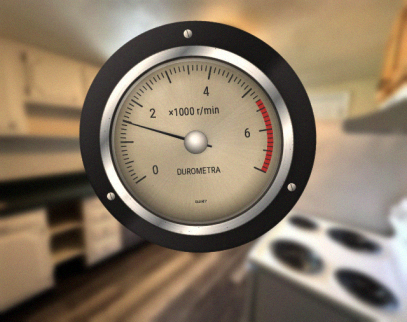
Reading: **1500** rpm
